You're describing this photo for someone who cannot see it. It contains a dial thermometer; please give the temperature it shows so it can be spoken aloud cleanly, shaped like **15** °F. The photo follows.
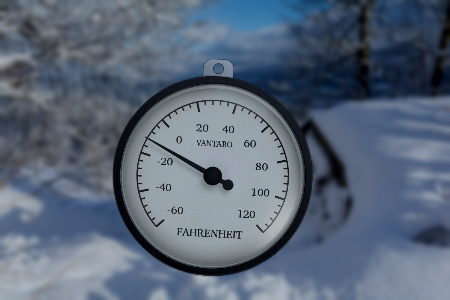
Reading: **-12** °F
